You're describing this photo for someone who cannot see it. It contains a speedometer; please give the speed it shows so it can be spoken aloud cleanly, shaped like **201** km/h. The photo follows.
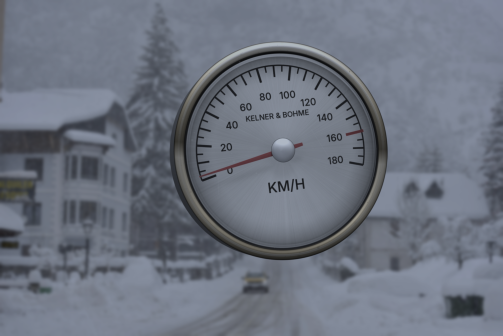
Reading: **2.5** km/h
